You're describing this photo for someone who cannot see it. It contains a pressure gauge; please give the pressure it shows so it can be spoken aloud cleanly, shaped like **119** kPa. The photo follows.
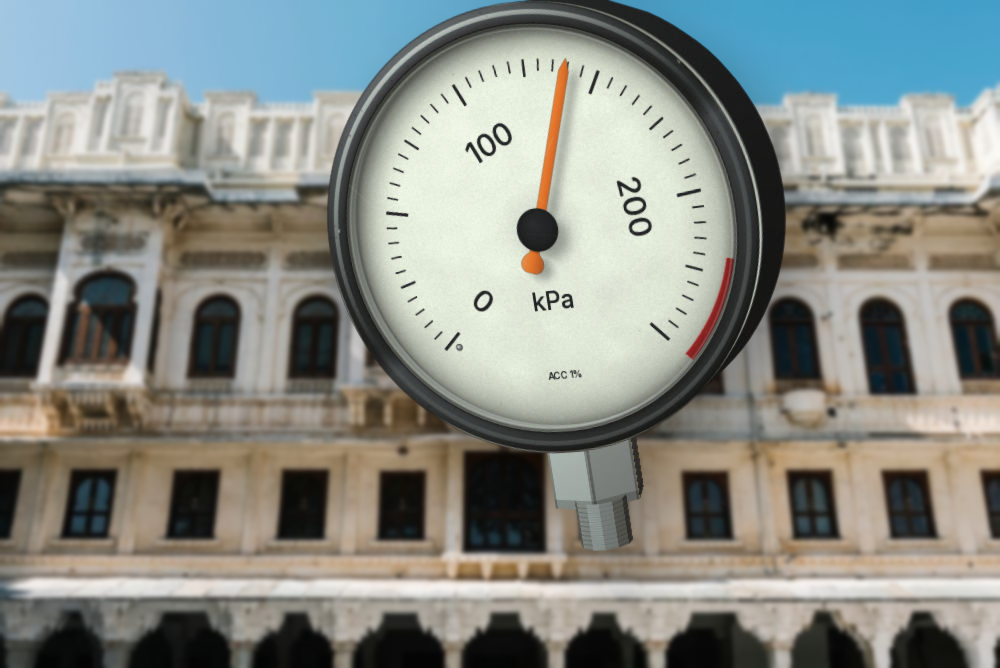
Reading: **140** kPa
